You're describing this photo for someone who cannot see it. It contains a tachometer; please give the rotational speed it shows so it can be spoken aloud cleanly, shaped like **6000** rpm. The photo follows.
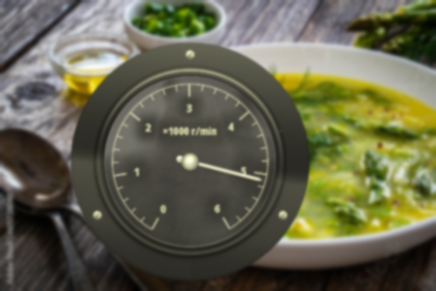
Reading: **5100** rpm
